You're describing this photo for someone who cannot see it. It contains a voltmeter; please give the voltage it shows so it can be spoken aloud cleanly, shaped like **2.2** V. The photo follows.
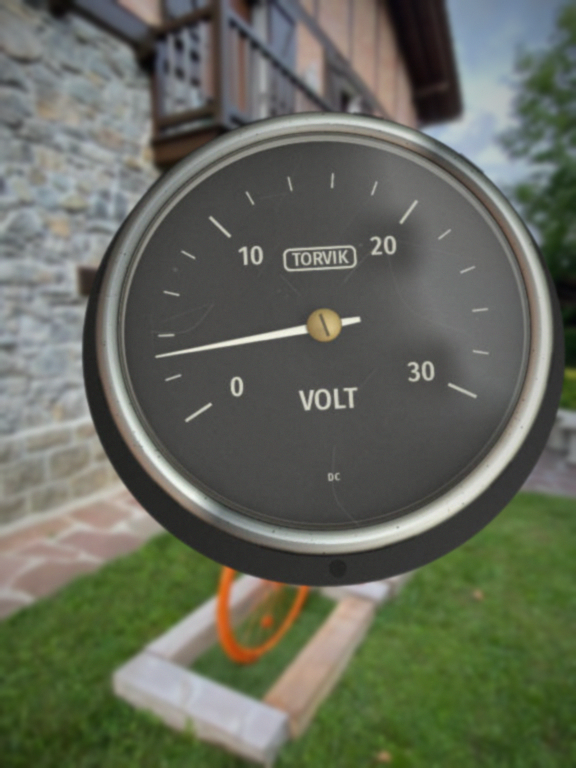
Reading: **3** V
